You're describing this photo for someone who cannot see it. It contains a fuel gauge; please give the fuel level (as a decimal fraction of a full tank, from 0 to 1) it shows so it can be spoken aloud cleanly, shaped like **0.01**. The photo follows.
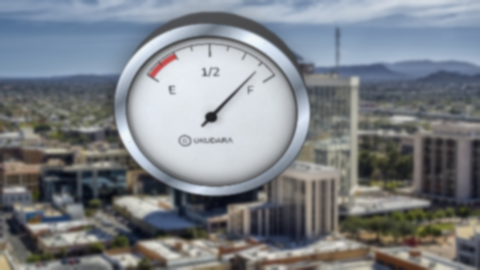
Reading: **0.875**
